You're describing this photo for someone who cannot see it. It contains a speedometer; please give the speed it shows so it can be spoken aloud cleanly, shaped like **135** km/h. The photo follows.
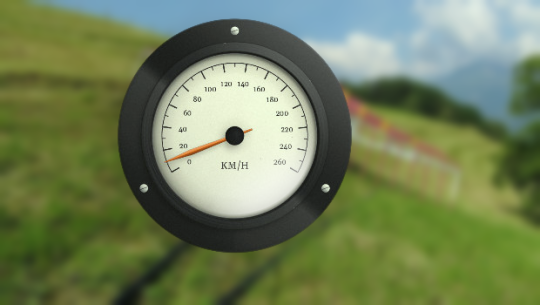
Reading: **10** km/h
